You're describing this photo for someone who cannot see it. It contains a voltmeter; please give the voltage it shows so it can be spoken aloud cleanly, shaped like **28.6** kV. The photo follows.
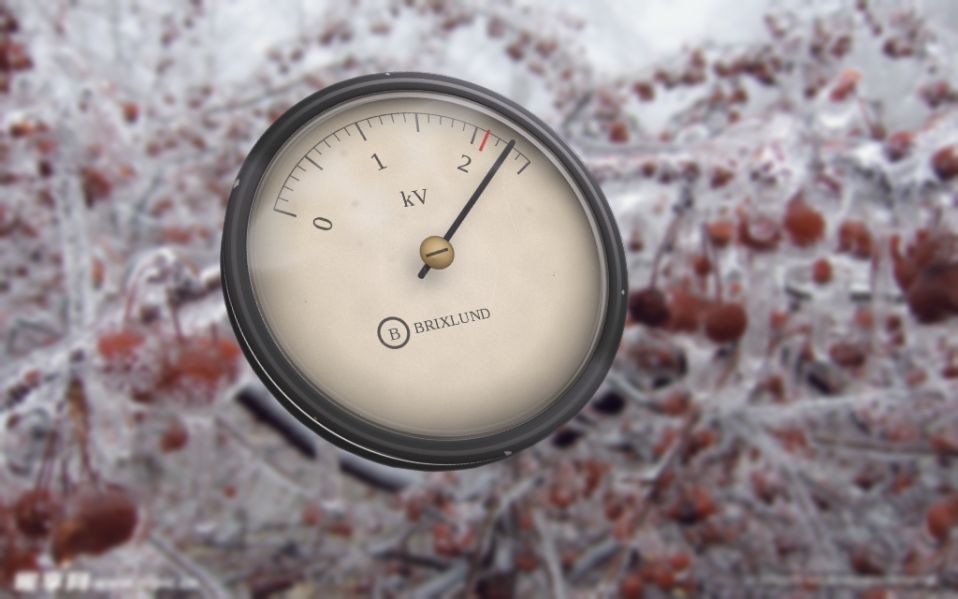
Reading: **2.3** kV
